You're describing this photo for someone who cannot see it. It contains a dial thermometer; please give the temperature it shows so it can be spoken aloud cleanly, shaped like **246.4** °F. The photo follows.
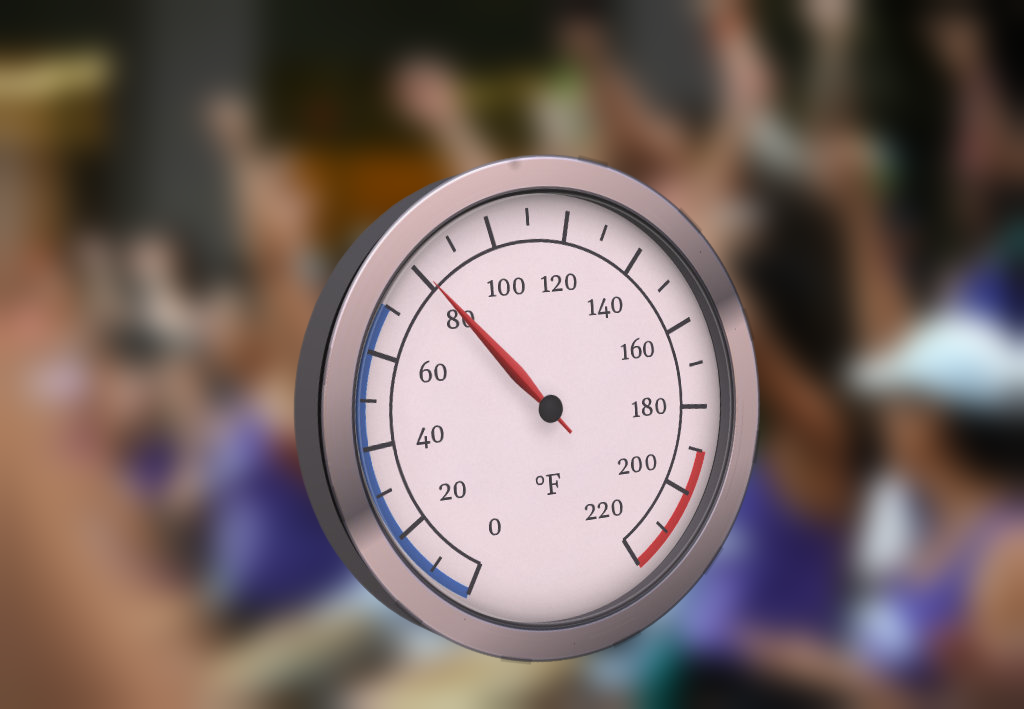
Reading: **80** °F
